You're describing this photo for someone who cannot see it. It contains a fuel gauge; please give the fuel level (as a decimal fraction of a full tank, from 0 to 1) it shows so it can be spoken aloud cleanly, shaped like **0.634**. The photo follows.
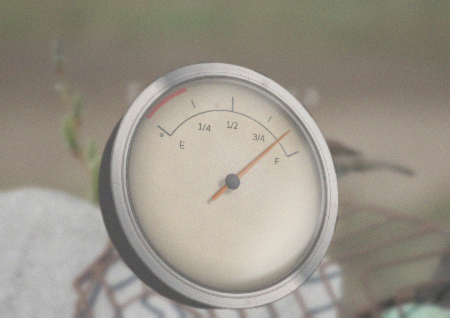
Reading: **0.875**
